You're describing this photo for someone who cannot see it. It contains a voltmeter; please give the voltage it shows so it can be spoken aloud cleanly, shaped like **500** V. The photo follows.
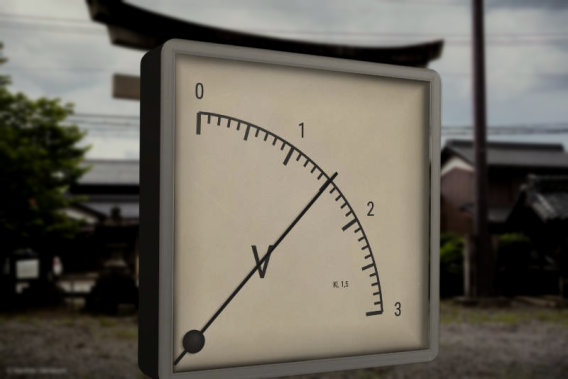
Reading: **1.5** V
